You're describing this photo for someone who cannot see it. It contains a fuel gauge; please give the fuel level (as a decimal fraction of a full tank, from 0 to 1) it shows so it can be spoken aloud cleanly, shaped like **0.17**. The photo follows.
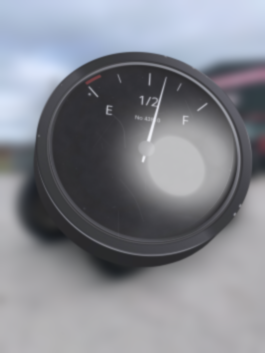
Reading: **0.625**
